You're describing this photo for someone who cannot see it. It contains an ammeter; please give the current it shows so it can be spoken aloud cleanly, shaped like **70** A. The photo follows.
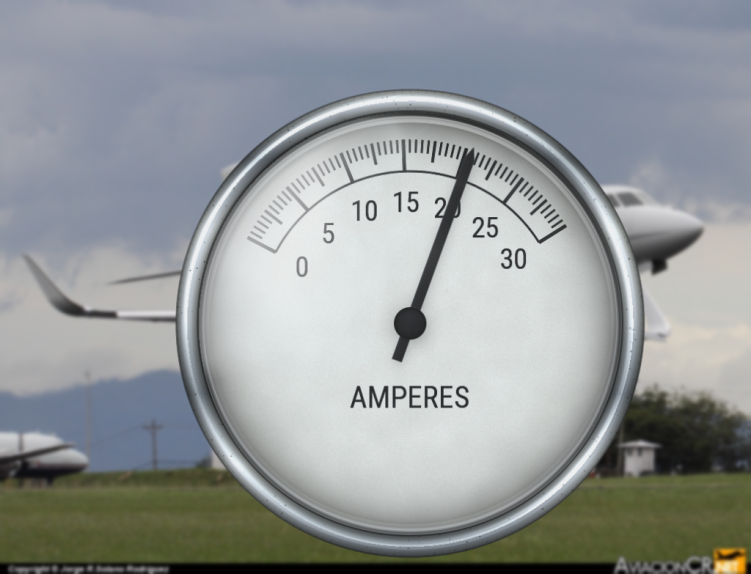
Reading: **20.5** A
